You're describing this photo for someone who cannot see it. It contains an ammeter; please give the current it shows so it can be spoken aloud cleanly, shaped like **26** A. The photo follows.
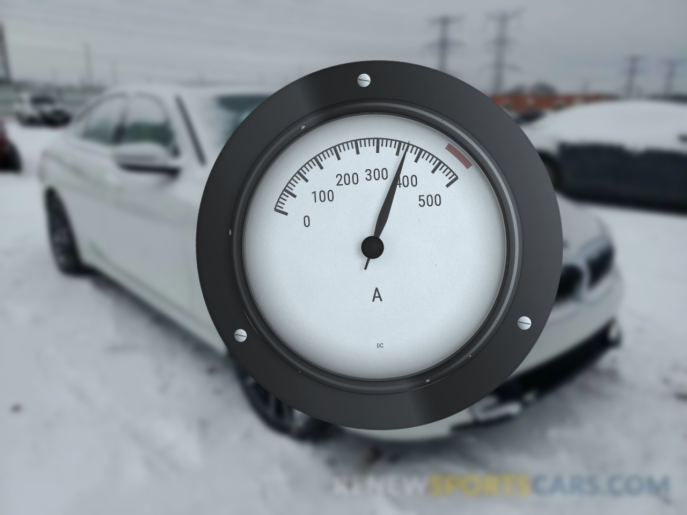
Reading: **370** A
